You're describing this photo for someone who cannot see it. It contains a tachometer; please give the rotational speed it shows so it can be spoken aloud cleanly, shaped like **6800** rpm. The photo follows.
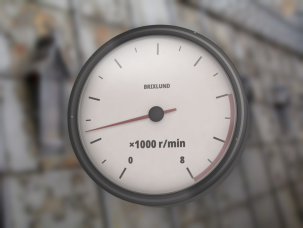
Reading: **1250** rpm
